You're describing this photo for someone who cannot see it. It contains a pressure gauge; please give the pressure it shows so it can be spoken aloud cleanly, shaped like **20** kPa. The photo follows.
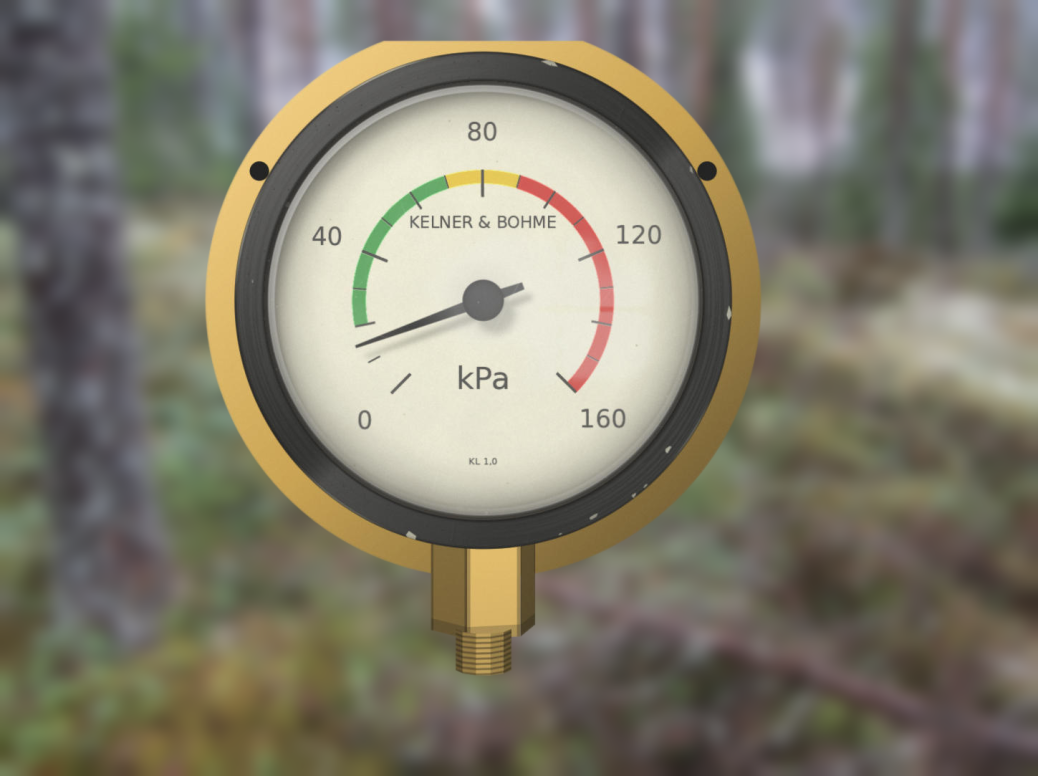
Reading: **15** kPa
